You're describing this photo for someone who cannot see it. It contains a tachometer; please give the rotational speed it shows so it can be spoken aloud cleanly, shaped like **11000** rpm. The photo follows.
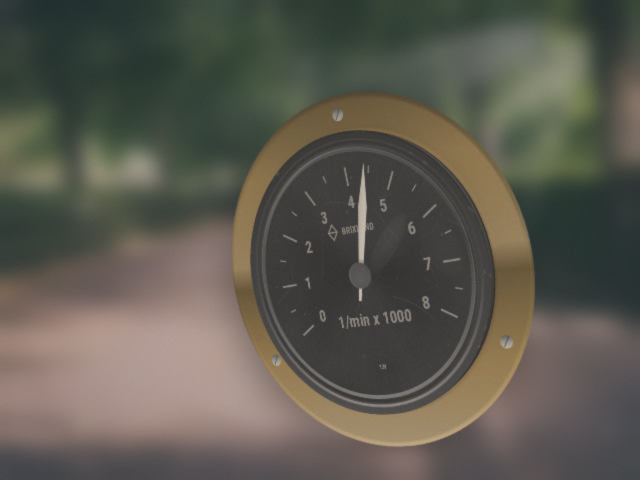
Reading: **4500** rpm
